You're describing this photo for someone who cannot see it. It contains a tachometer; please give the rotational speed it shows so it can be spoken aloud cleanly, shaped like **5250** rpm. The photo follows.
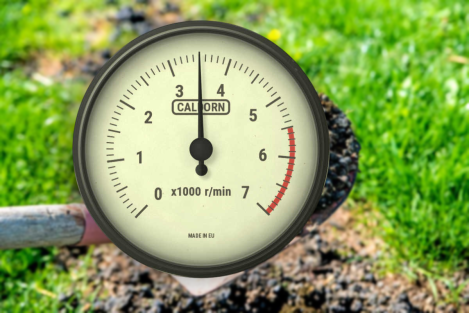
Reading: **3500** rpm
